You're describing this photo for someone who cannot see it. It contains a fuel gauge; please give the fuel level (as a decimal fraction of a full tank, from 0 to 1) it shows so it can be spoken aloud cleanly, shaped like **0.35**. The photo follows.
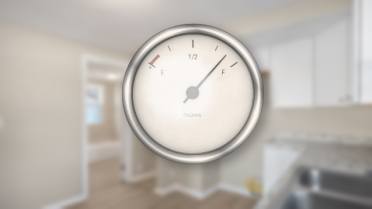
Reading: **0.875**
